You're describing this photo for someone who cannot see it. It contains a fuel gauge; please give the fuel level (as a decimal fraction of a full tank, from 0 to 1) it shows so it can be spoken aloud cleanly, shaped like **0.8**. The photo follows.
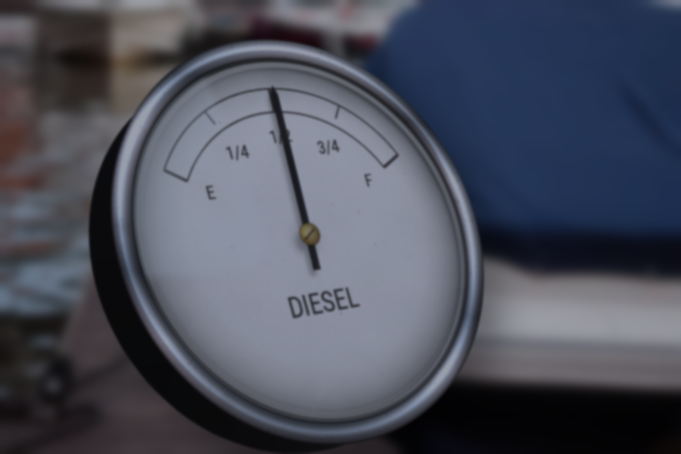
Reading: **0.5**
